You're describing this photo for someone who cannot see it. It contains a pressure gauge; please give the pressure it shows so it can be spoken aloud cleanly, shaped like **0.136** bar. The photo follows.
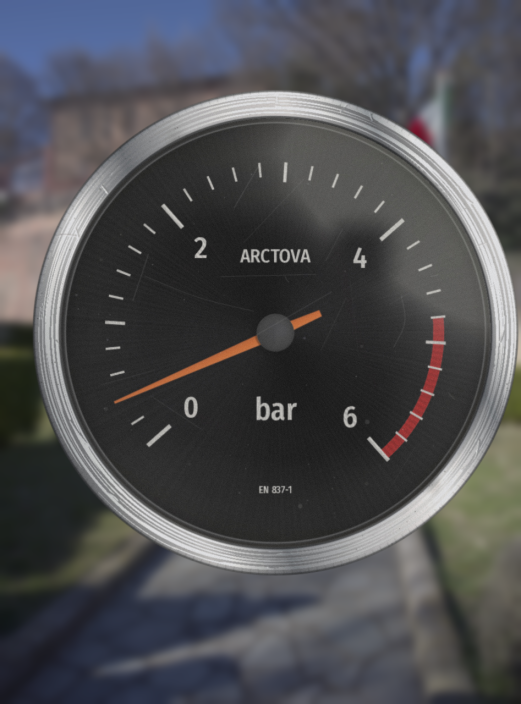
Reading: **0.4** bar
